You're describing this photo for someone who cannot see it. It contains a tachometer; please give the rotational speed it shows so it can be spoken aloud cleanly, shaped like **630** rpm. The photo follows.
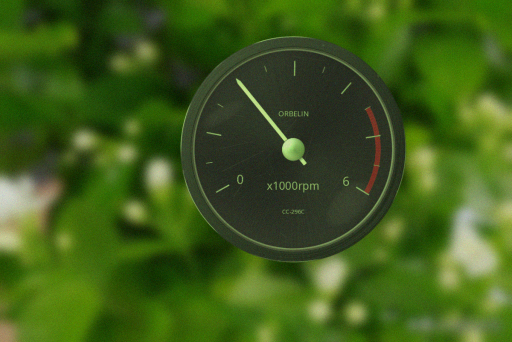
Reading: **2000** rpm
